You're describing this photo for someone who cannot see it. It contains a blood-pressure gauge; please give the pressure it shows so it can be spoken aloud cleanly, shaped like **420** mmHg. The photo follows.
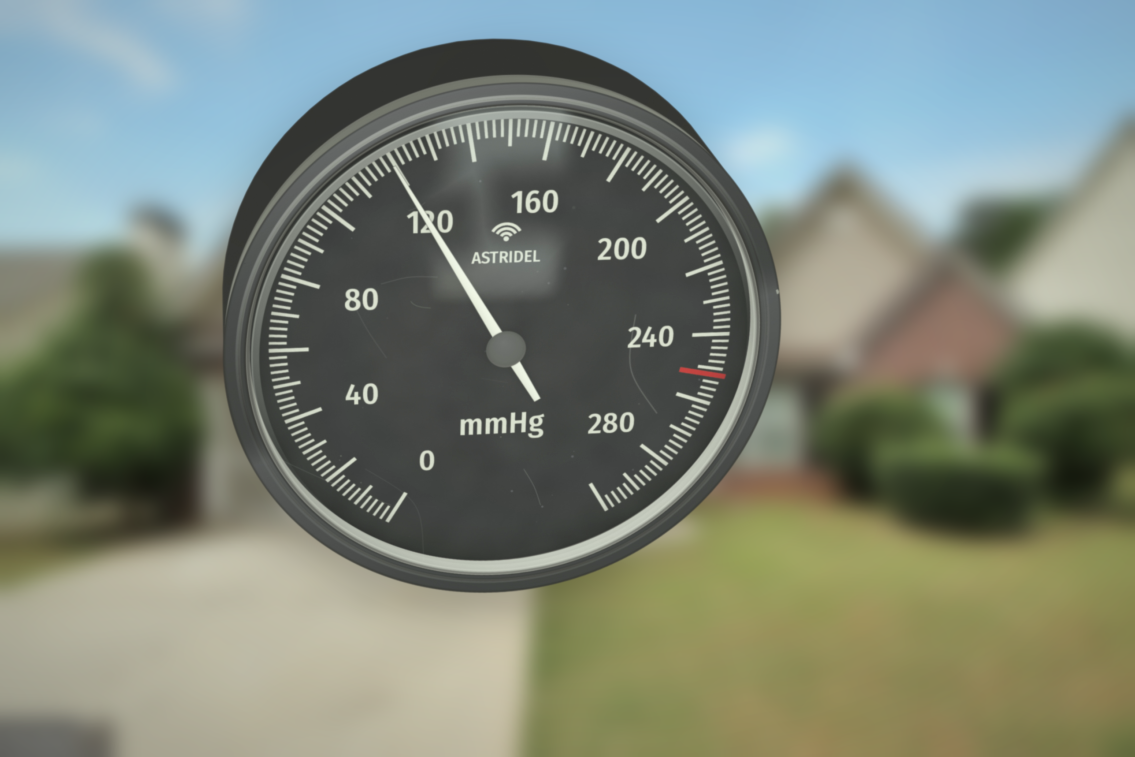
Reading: **120** mmHg
